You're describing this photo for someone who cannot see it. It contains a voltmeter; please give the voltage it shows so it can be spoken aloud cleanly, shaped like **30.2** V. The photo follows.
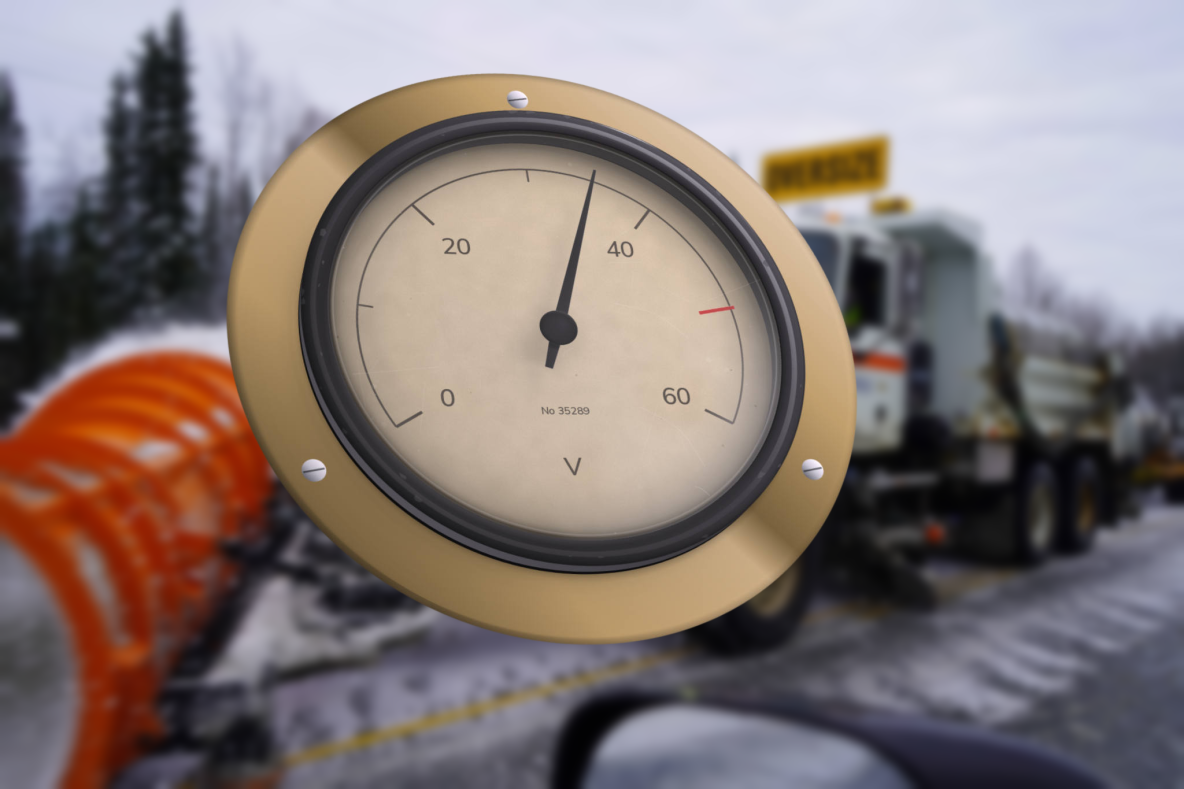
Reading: **35** V
